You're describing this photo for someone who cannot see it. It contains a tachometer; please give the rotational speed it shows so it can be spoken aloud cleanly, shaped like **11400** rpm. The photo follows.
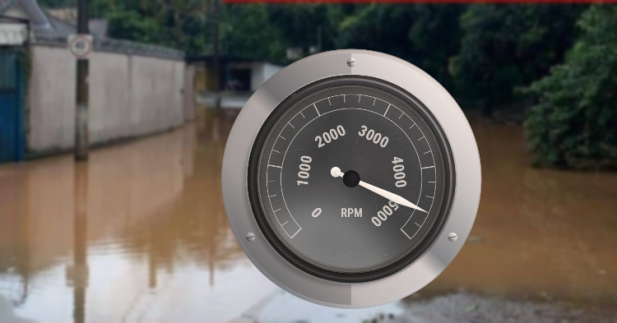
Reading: **4600** rpm
